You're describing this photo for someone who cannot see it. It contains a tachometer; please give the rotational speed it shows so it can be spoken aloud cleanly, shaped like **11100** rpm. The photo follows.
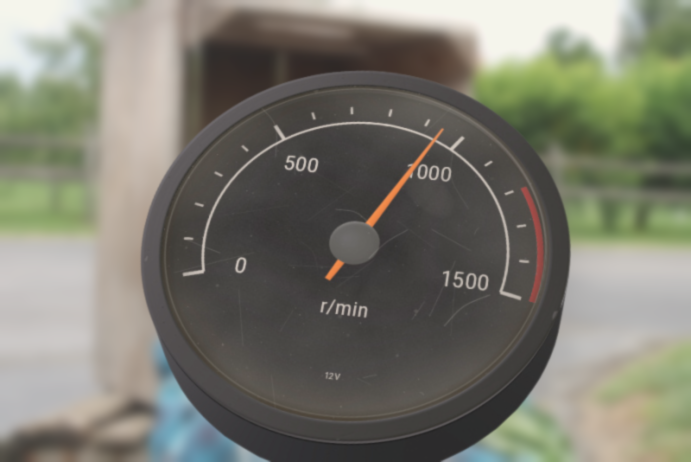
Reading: **950** rpm
